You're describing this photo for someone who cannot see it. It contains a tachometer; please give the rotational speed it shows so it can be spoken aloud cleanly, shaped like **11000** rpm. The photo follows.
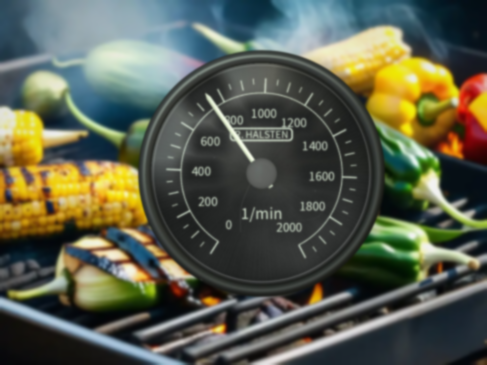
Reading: **750** rpm
